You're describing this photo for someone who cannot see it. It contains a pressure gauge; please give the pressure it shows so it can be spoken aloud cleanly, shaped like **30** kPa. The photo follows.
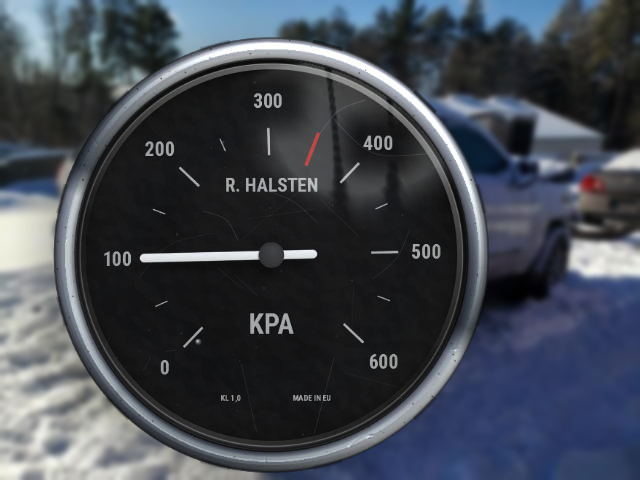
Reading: **100** kPa
